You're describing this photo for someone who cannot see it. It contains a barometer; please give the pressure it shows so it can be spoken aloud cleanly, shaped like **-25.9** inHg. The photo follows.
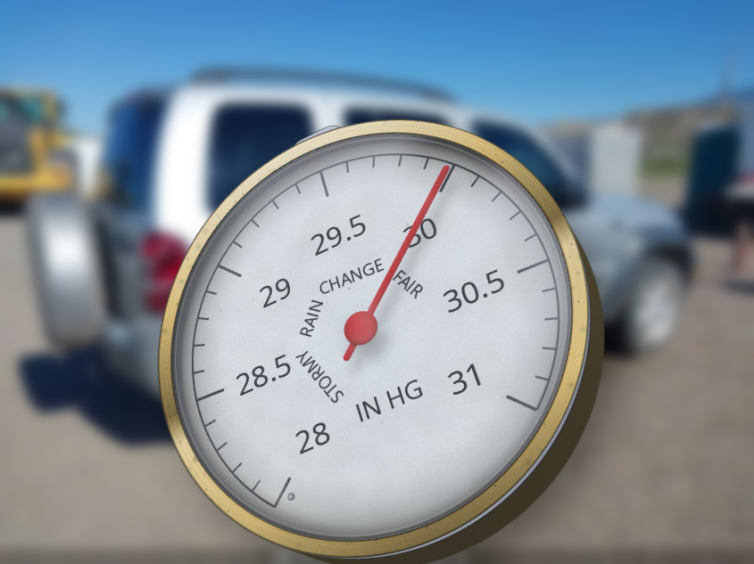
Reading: **30** inHg
